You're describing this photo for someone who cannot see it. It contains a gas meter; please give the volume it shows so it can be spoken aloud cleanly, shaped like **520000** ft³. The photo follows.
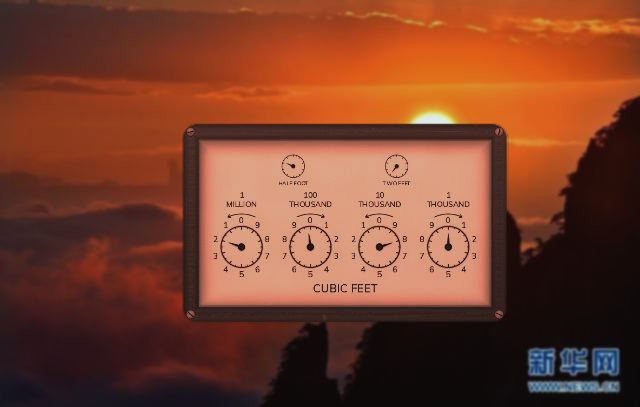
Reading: **198000** ft³
